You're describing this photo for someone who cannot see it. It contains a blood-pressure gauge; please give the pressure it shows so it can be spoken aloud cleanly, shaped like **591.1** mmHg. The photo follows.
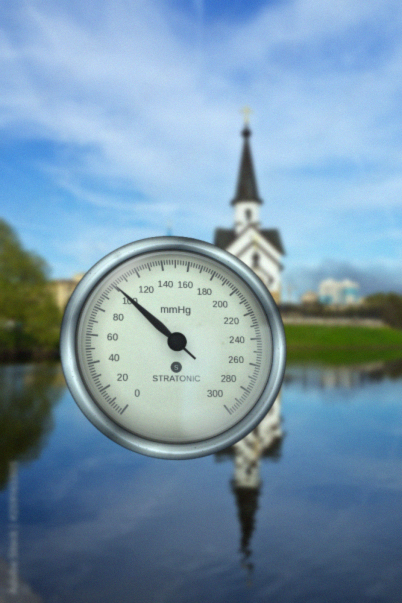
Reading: **100** mmHg
